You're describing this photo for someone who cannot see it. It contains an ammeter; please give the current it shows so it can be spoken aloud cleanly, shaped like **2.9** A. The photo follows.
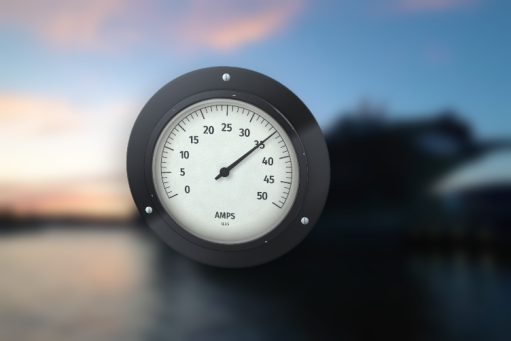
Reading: **35** A
